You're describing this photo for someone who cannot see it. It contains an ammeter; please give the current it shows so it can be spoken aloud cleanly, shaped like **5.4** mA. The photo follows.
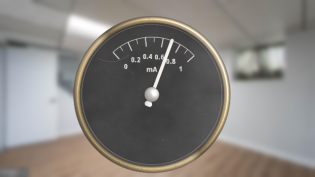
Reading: **0.7** mA
